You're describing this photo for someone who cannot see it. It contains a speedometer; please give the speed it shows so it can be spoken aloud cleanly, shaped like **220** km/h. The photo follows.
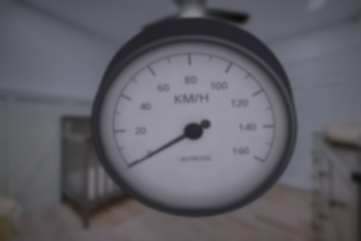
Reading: **0** km/h
